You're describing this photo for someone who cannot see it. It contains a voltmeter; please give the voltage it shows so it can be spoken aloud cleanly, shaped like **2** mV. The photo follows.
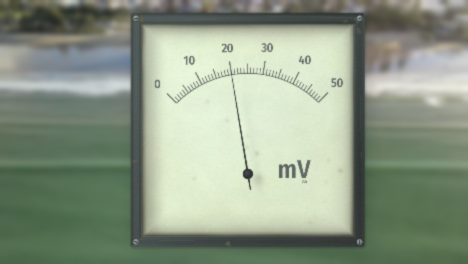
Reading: **20** mV
